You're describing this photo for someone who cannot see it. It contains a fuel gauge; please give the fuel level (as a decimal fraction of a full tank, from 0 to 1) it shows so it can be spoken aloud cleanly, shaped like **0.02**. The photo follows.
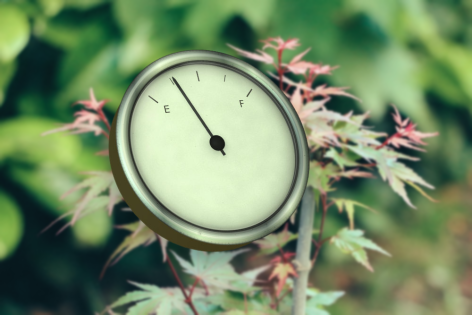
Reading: **0.25**
